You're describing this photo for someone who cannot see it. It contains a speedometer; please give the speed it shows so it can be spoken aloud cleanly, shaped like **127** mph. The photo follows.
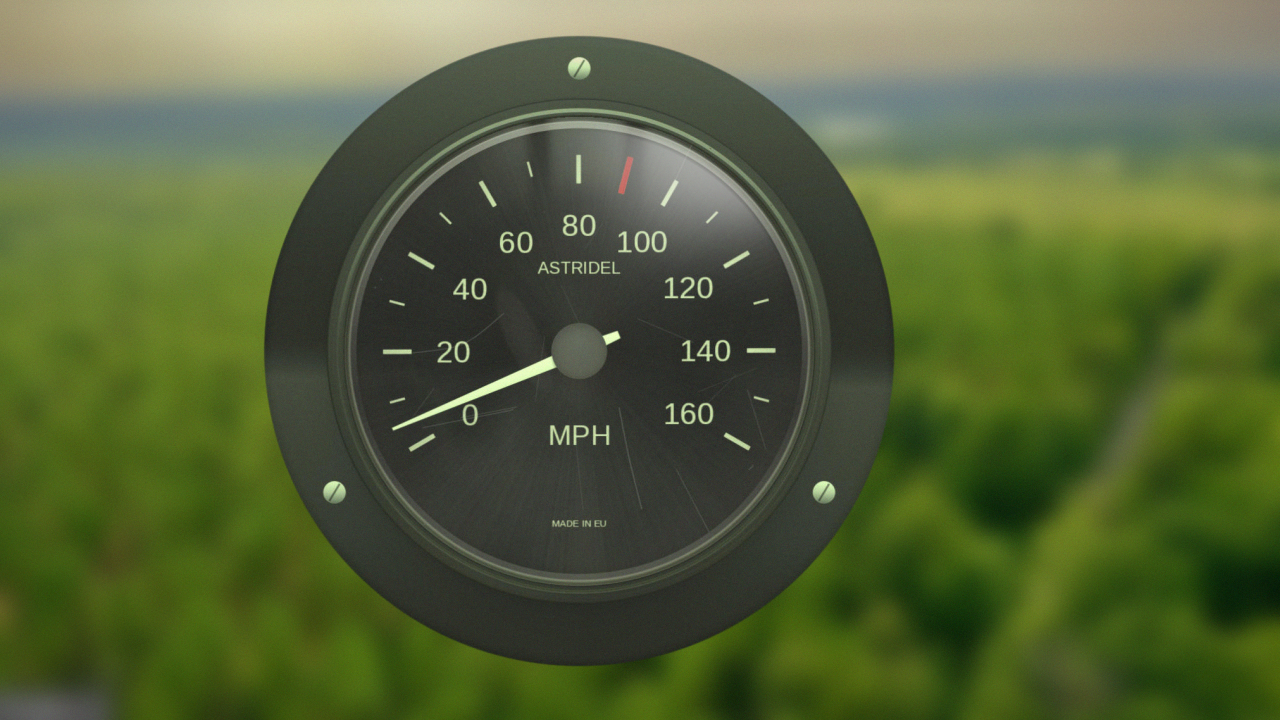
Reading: **5** mph
